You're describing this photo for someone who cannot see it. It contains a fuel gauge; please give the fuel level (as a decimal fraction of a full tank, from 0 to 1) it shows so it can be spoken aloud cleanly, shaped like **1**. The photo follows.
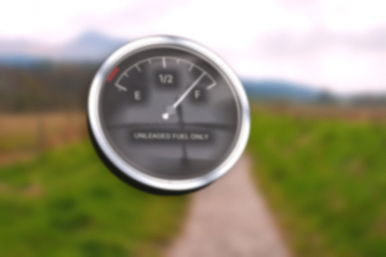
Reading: **0.875**
